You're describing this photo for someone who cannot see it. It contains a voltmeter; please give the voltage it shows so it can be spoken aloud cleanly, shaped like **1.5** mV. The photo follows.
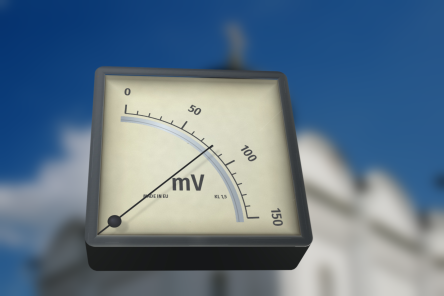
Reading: **80** mV
